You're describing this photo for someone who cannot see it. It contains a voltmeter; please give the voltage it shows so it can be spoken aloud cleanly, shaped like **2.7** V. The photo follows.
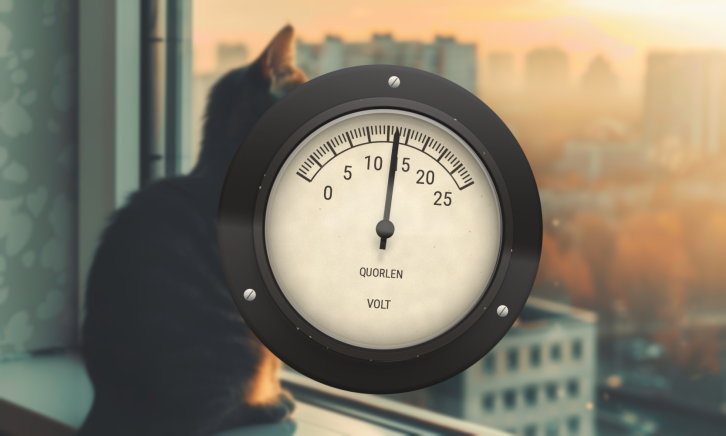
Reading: **13.5** V
